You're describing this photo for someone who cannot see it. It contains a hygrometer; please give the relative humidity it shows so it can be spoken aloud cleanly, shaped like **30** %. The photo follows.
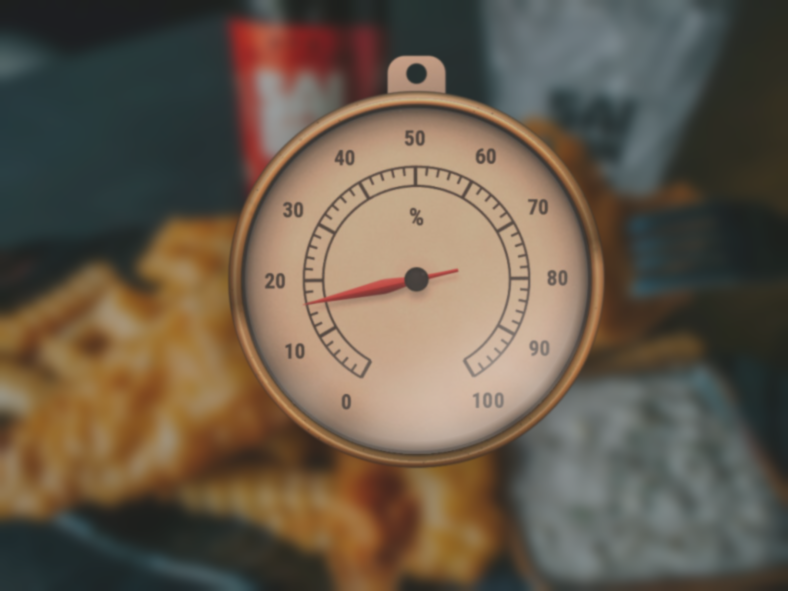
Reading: **16** %
